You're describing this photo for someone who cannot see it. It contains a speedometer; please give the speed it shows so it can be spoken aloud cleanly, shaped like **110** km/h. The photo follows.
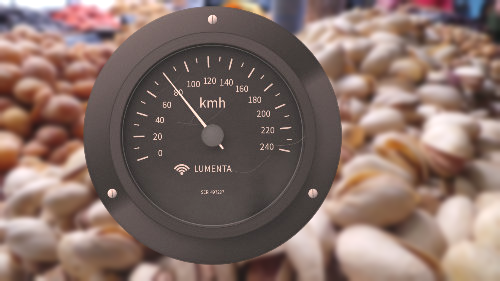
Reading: **80** km/h
